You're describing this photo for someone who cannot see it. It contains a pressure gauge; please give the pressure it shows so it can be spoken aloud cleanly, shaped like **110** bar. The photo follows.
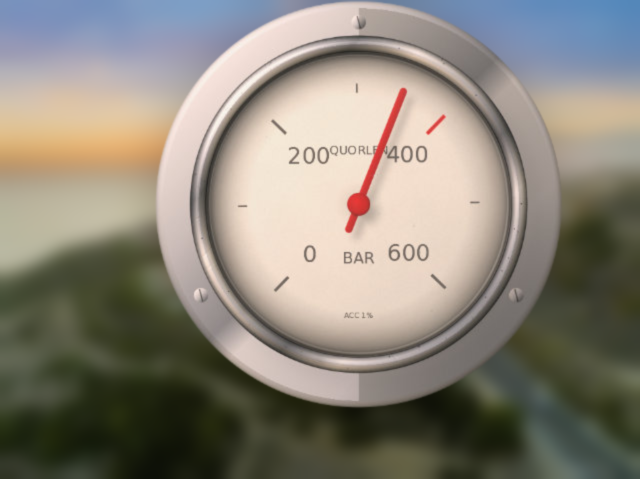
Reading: **350** bar
